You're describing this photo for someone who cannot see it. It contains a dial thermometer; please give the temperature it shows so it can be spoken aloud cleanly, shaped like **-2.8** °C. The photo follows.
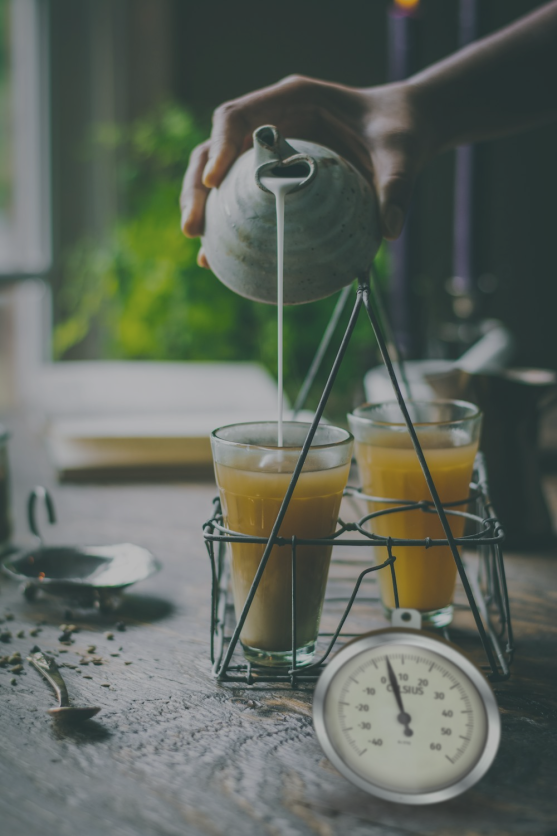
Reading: **5** °C
